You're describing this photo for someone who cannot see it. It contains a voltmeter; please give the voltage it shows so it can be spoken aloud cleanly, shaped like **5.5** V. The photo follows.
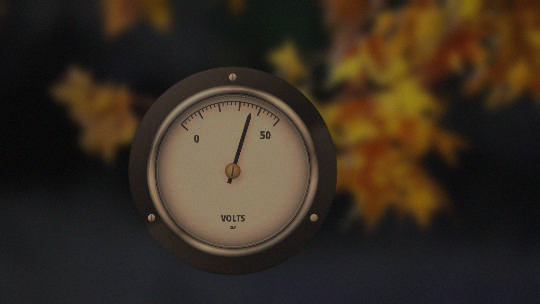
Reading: **36** V
